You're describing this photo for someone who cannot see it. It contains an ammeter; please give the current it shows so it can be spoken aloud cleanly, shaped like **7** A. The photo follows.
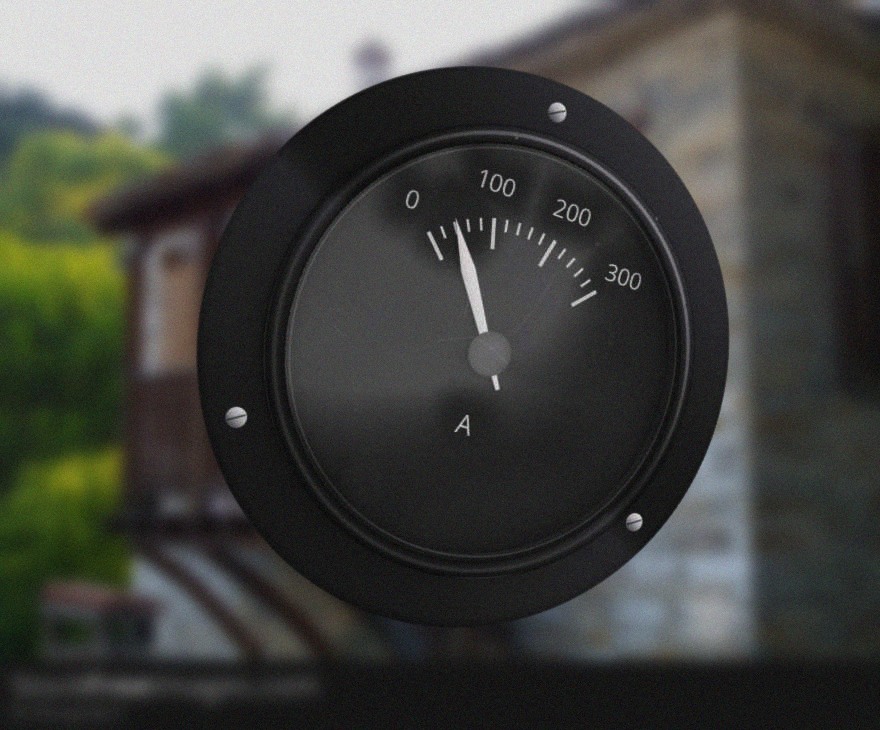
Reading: **40** A
